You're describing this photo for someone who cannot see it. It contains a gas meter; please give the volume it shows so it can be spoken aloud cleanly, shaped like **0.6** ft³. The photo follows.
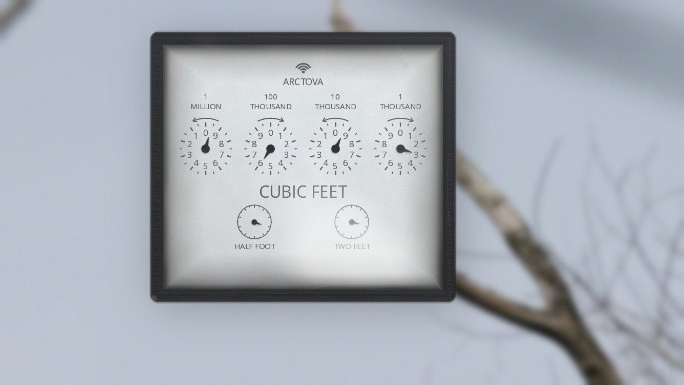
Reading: **959300** ft³
